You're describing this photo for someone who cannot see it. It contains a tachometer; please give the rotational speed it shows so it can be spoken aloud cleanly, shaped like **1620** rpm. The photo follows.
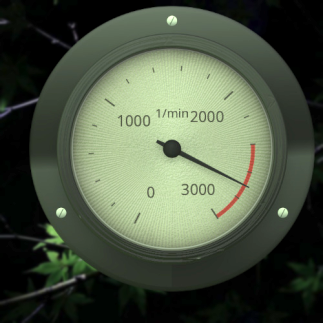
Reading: **2700** rpm
